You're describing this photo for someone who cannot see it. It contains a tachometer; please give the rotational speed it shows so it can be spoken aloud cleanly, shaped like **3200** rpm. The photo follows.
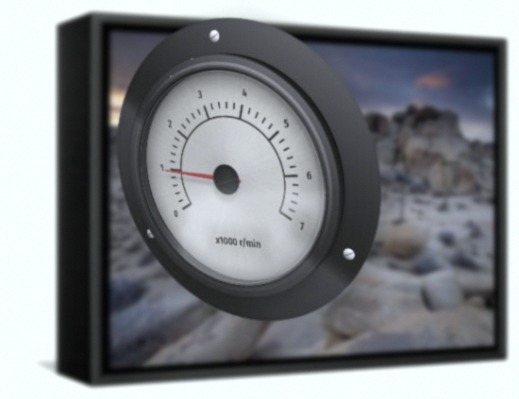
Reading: **1000** rpm
